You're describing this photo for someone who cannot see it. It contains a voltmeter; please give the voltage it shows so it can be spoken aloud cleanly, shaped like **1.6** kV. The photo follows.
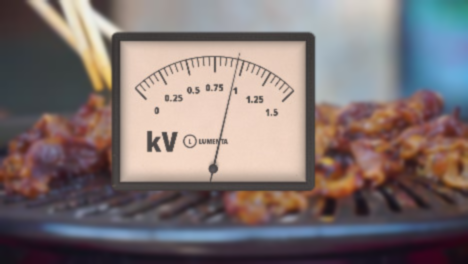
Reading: **0.95** kV
